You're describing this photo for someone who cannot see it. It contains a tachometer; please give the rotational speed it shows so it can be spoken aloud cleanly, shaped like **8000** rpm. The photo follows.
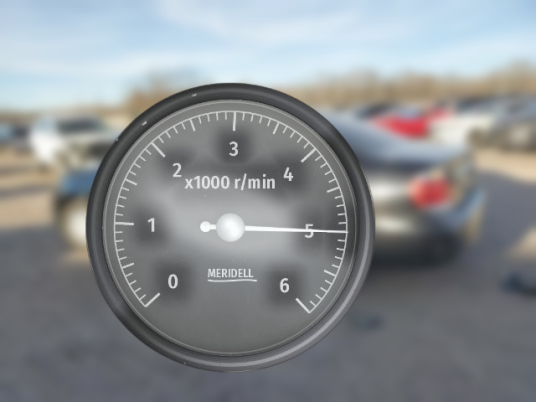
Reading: **5000** rpm
